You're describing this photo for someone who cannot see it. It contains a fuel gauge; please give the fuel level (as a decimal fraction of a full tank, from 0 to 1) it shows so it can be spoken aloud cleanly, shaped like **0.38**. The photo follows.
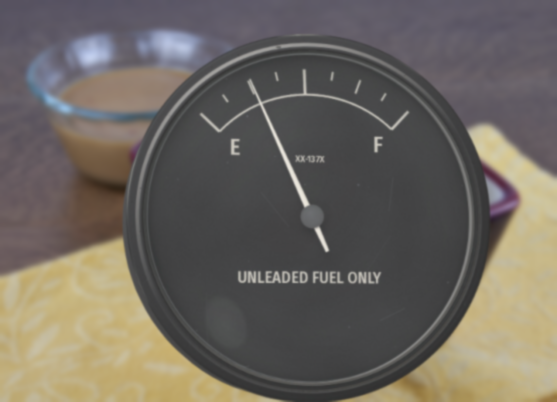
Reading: **0.25**
